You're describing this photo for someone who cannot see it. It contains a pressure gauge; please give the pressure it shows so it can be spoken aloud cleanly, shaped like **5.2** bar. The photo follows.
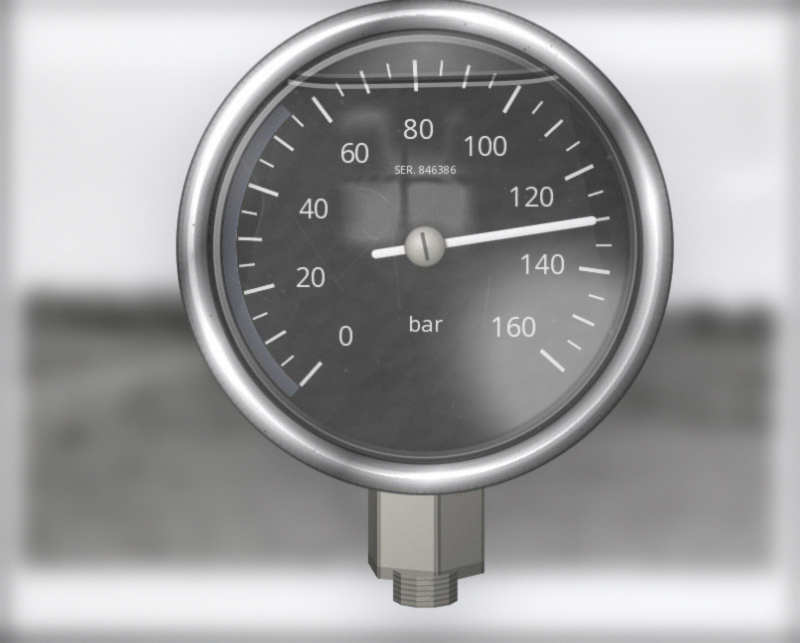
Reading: **130** bar
